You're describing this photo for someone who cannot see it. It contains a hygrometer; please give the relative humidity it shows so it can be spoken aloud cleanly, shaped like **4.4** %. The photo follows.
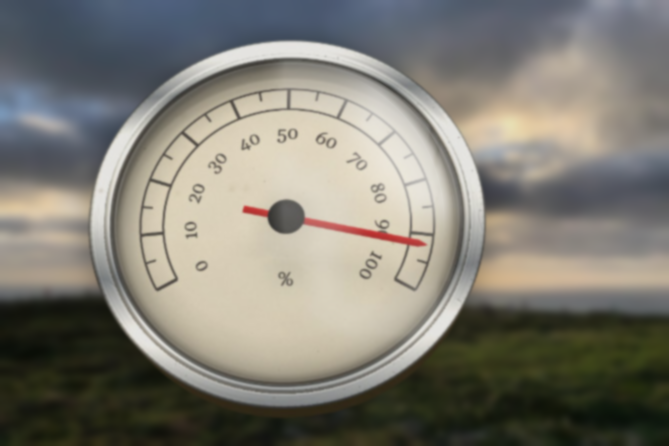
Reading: **92.5** %
